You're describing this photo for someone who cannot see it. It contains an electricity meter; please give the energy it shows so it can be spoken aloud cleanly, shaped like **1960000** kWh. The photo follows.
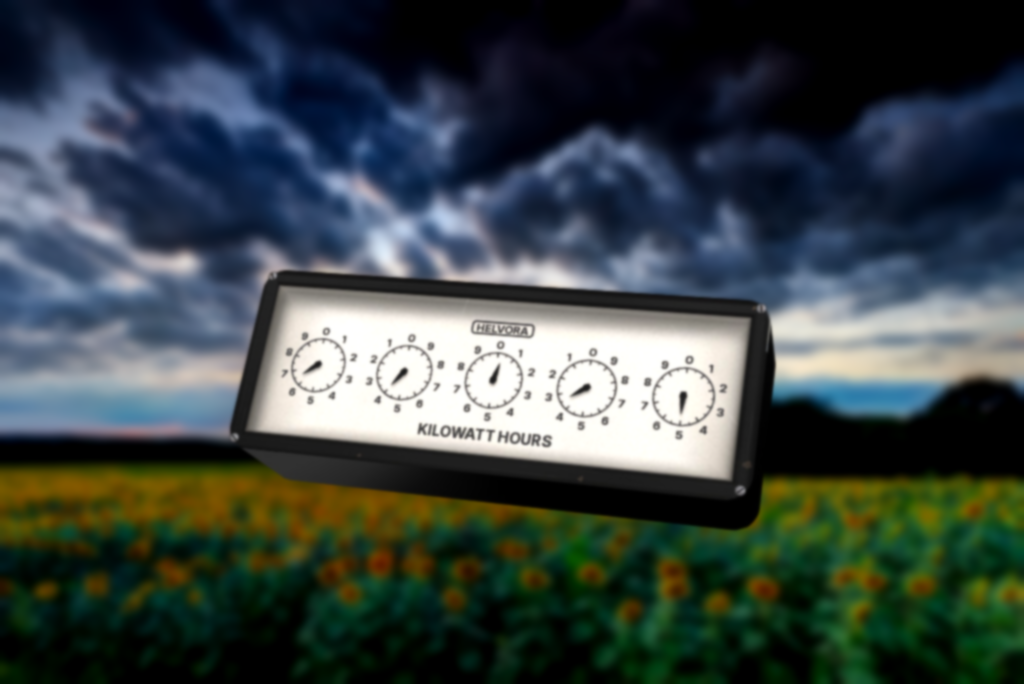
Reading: **64035** kWh
